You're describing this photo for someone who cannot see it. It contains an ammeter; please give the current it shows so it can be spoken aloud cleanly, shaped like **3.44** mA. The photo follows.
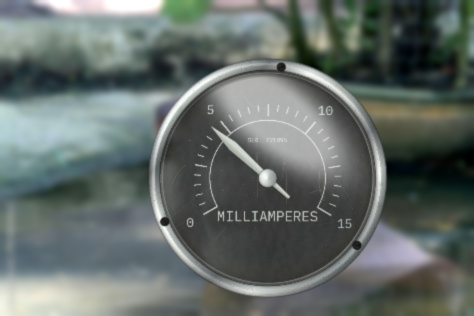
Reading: **4.5** mA
